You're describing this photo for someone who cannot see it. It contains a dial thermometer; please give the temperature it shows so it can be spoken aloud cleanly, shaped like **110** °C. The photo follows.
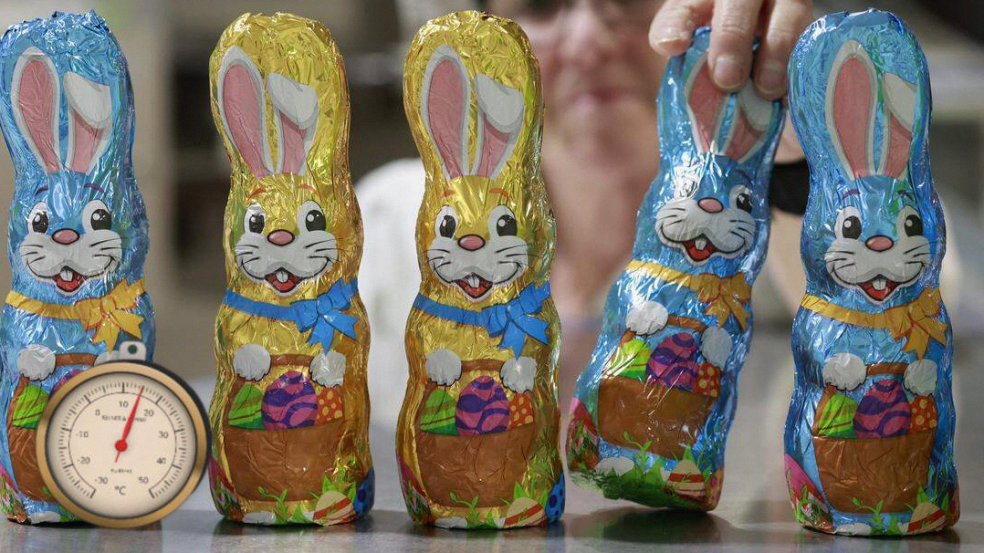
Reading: **15** °C
